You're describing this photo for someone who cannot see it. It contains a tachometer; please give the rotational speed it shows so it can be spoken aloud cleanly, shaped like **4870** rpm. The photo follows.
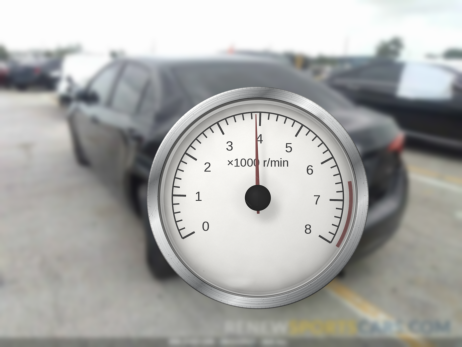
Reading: **3900** rpm
